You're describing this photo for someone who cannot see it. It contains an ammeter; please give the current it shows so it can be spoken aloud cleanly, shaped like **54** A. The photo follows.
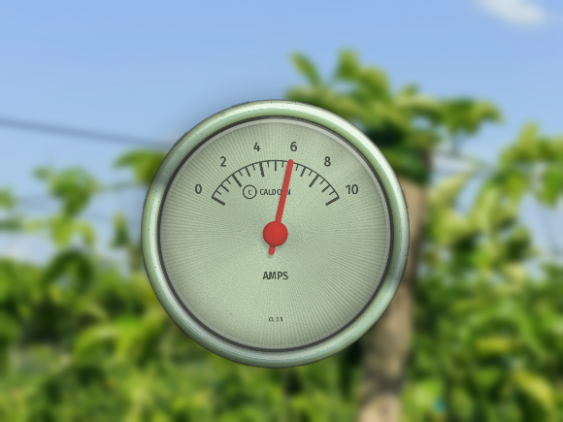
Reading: **6** A
